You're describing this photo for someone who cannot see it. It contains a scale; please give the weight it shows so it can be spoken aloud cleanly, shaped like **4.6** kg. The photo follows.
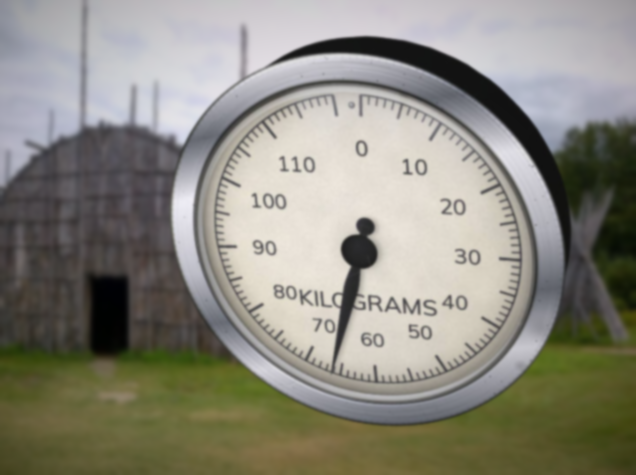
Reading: **66** kg
